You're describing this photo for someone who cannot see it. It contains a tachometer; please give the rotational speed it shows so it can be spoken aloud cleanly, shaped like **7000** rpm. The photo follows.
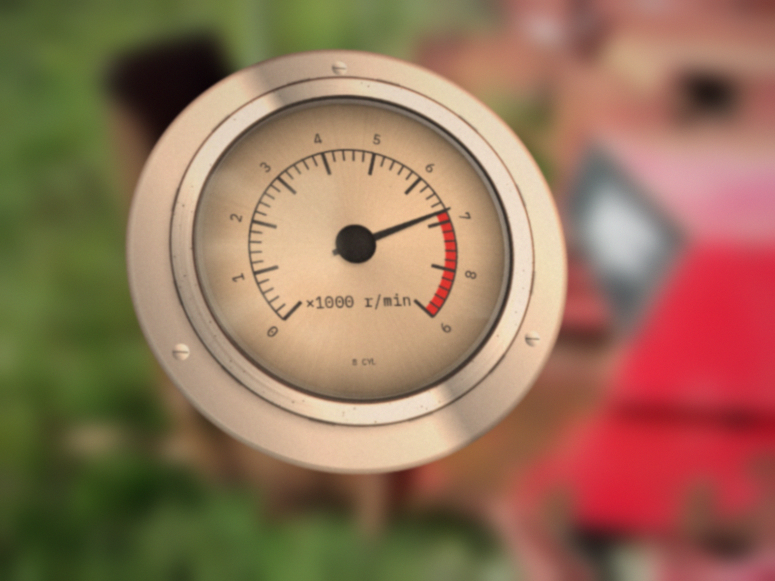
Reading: **6800** rpm
